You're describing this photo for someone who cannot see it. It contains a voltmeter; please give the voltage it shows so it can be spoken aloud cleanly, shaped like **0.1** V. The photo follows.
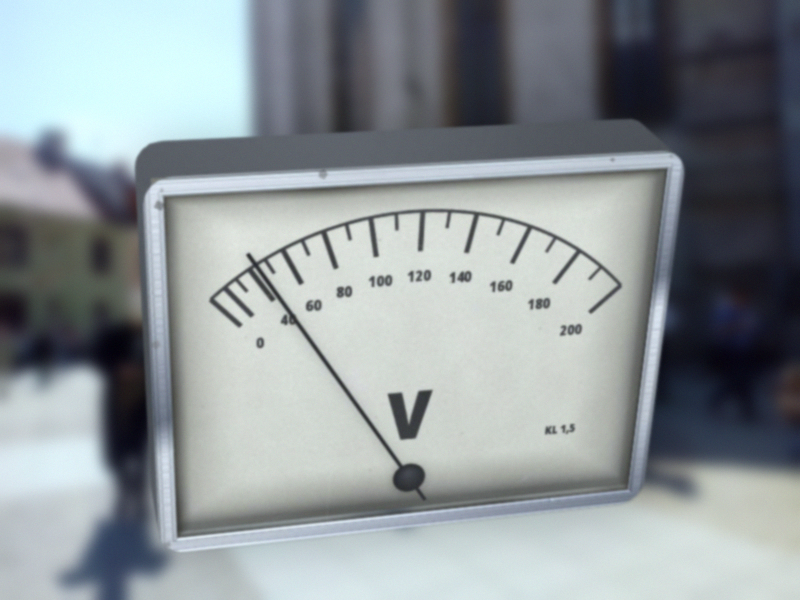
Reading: **45** V
